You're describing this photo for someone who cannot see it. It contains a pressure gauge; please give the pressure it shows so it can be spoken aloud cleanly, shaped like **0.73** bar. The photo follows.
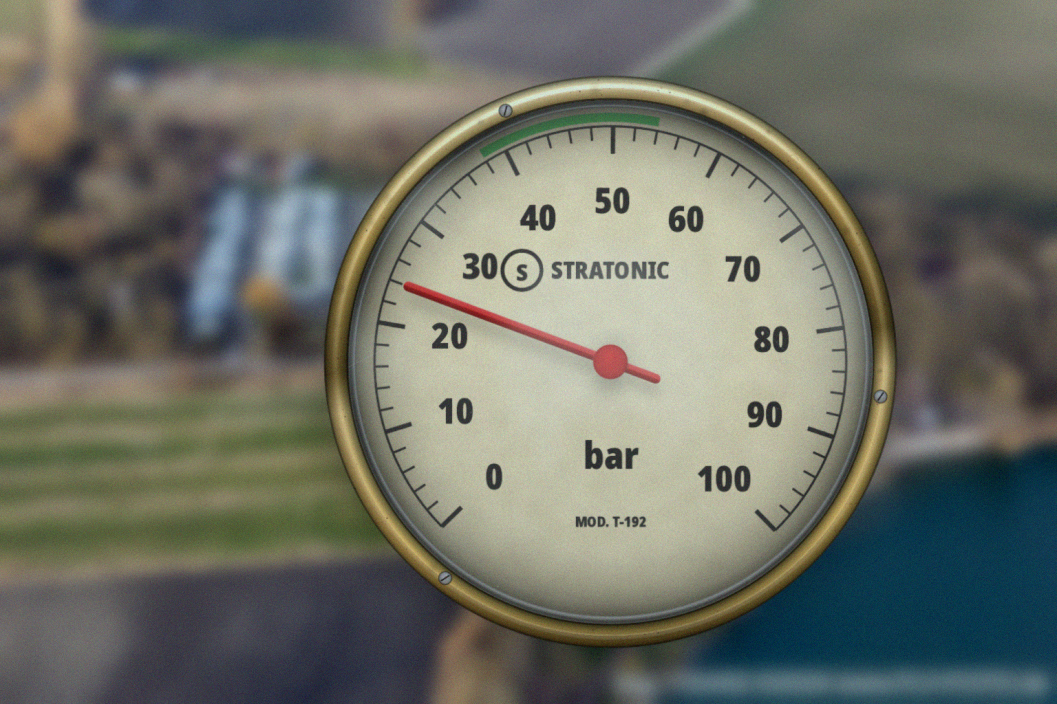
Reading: **24** bar
